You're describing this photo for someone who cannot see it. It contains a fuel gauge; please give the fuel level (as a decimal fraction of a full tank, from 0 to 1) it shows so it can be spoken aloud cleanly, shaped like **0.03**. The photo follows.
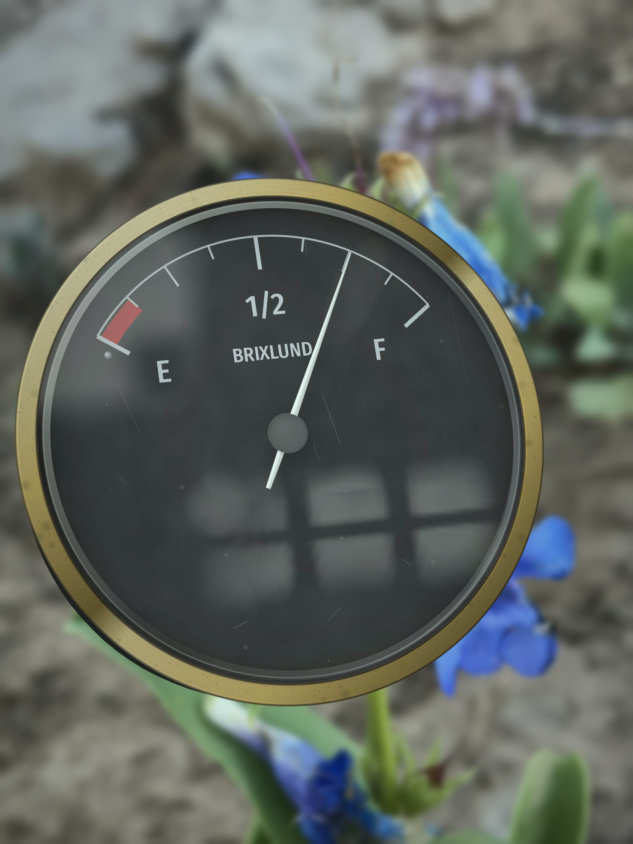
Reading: **0.75**
